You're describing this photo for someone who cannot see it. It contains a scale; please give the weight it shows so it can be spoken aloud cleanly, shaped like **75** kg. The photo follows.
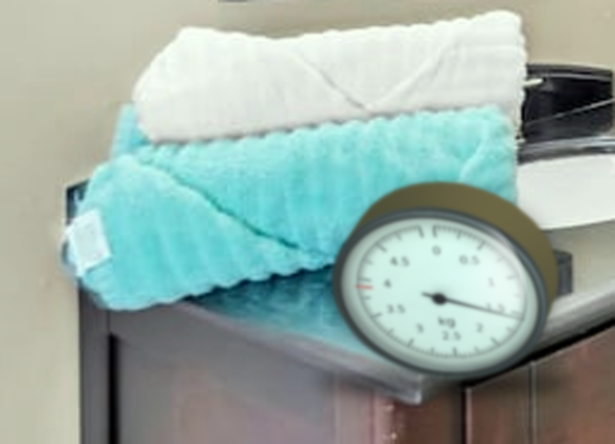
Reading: **1.5** kg
